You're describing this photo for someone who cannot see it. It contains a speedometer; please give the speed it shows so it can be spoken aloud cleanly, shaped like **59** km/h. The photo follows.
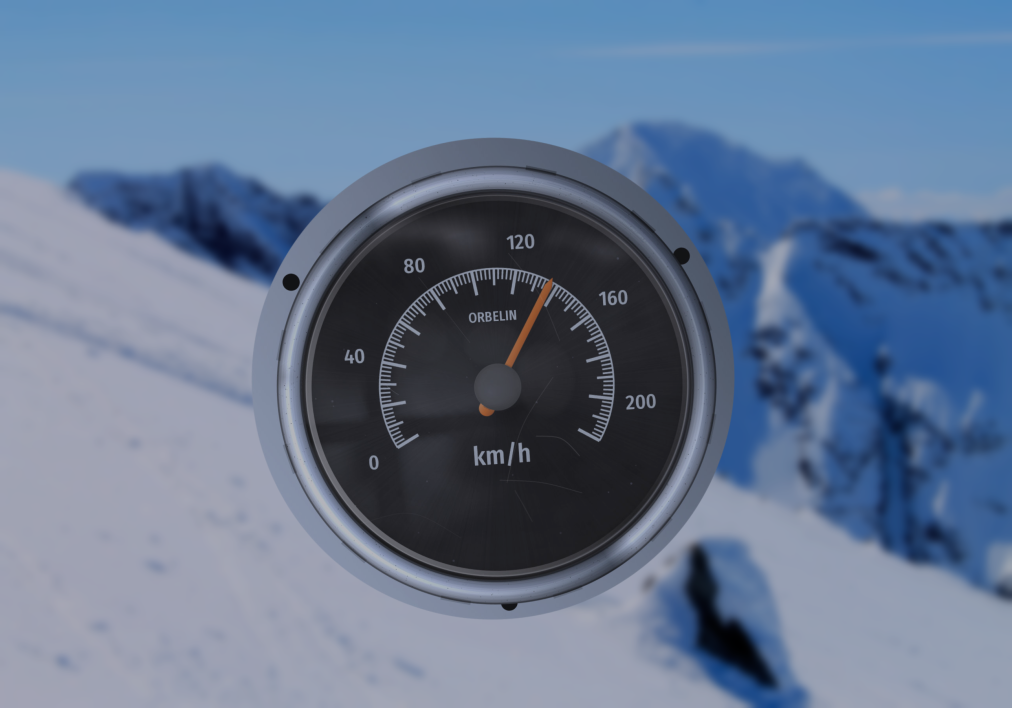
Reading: **136** km/h
